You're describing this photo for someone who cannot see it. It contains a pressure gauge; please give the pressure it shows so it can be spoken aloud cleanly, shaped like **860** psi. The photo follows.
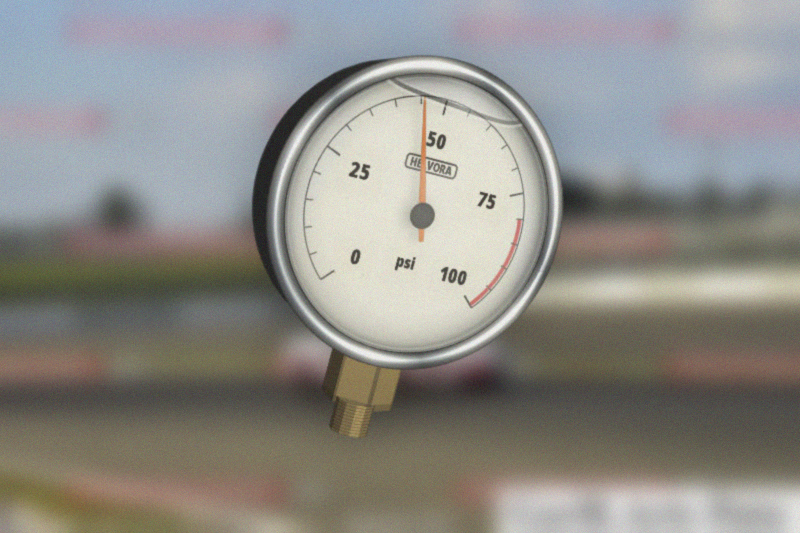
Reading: **45** psi
